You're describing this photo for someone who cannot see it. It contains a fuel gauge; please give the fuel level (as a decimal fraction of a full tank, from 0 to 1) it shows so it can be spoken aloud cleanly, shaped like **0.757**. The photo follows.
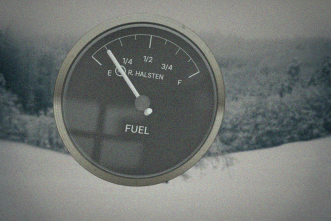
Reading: **0.125**
